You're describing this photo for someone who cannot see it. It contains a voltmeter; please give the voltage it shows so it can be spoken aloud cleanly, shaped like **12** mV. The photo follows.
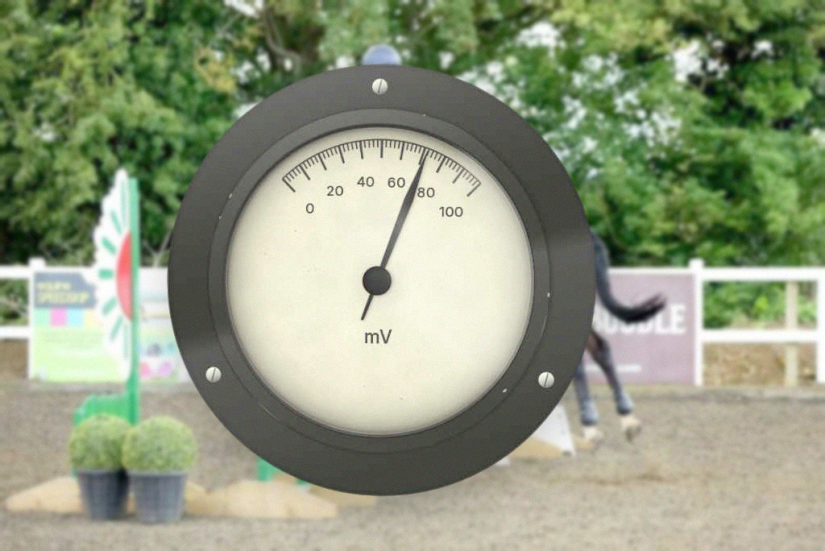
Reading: **72** mV
